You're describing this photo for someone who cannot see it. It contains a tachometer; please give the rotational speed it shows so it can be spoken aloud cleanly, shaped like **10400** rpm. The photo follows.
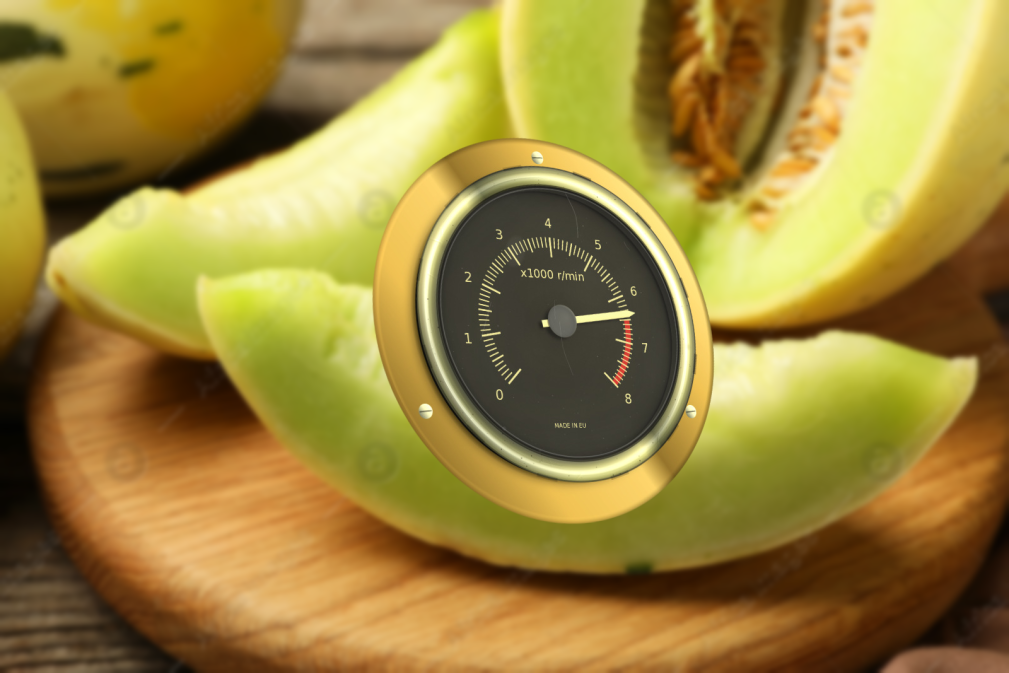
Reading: **6400** rpm
